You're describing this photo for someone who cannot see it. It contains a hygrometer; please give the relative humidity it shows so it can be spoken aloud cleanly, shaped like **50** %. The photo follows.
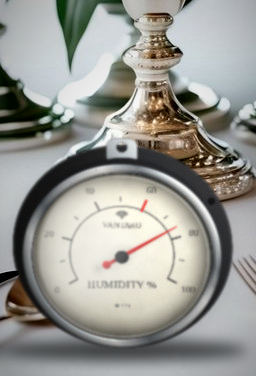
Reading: **75** %
